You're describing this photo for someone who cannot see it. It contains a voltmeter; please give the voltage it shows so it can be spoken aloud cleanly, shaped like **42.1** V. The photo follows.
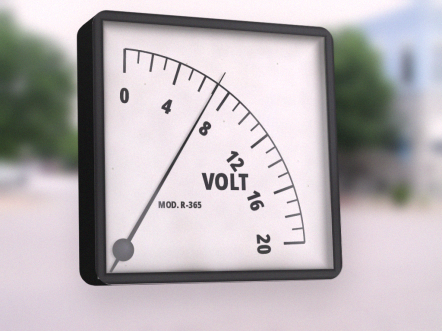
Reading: **7** V
